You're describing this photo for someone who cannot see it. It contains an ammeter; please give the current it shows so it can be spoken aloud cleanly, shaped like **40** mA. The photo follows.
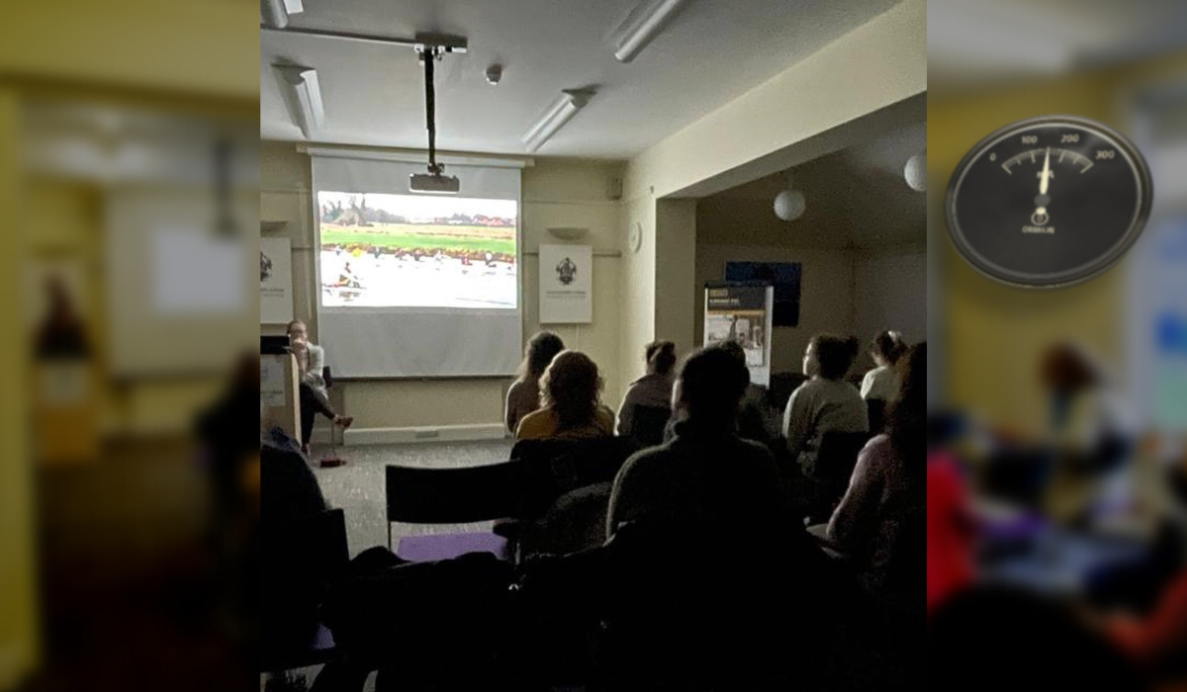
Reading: **150** mA
